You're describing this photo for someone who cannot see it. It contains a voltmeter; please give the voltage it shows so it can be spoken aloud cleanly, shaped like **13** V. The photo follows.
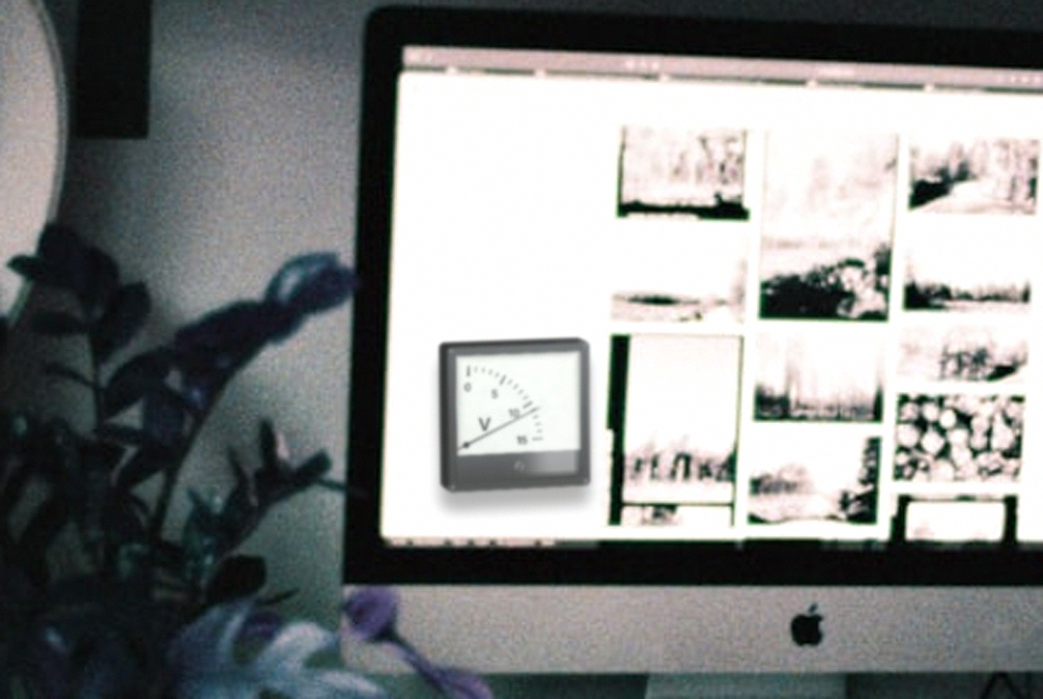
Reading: **11** V
